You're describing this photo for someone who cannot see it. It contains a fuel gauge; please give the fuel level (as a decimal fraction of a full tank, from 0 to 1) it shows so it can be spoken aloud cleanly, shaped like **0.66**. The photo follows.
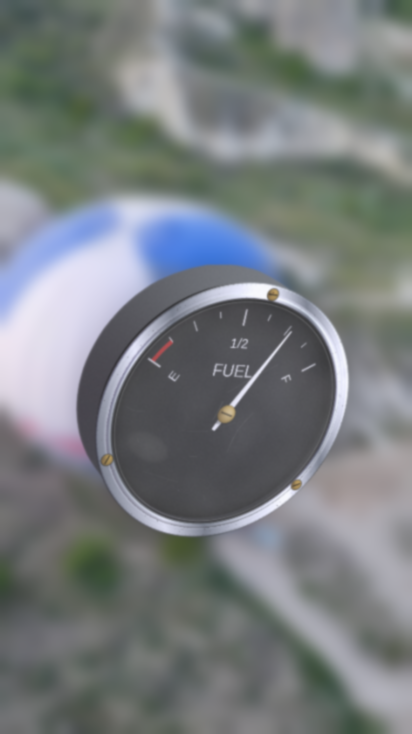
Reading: **0.75**
